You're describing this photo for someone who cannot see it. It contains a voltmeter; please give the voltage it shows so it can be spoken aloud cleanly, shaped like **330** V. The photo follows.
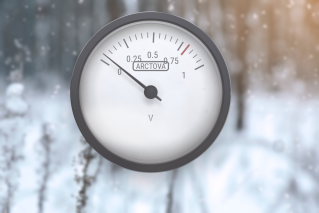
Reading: **0.05** V
